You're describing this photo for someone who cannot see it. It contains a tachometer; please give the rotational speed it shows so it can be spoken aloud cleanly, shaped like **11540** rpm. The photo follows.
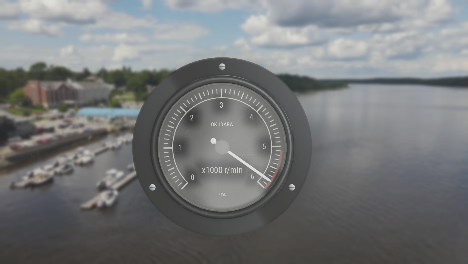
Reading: **5800** rpm
